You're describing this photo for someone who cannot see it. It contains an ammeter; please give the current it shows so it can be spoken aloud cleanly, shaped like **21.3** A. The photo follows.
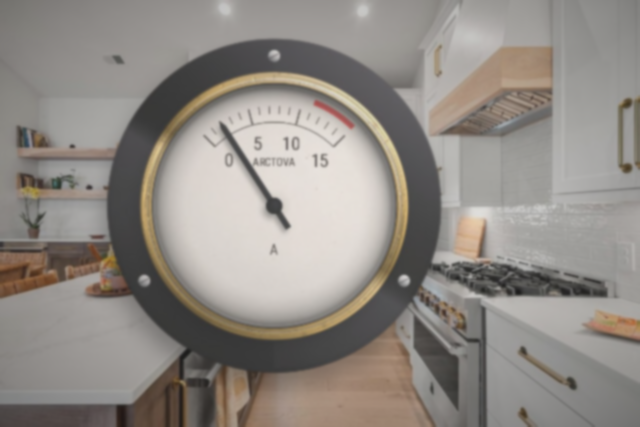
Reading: **2** A
